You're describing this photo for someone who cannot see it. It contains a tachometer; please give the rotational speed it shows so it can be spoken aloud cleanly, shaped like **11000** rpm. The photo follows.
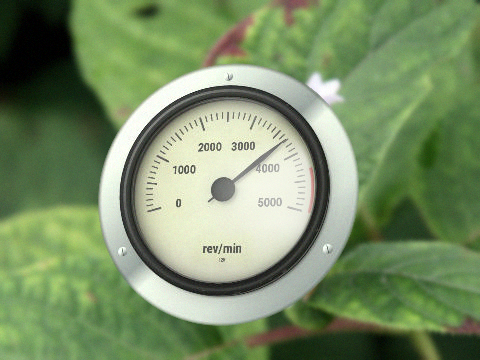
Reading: **3700** rpm
